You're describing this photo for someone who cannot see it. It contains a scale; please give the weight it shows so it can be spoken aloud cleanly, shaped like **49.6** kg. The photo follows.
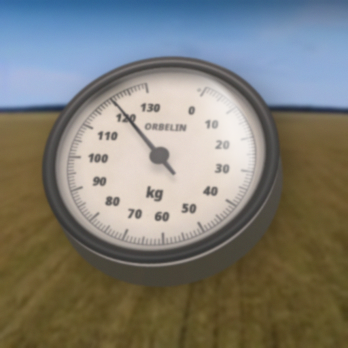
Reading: **120** kg
